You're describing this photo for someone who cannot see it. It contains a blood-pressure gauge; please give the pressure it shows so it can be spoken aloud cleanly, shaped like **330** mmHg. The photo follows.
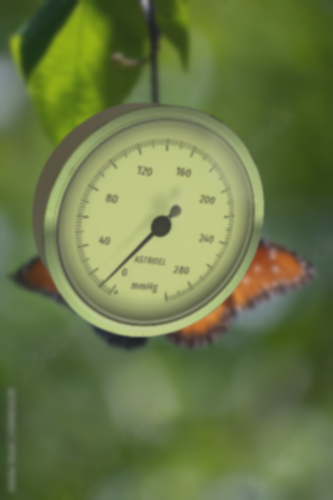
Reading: **10** mmHg
